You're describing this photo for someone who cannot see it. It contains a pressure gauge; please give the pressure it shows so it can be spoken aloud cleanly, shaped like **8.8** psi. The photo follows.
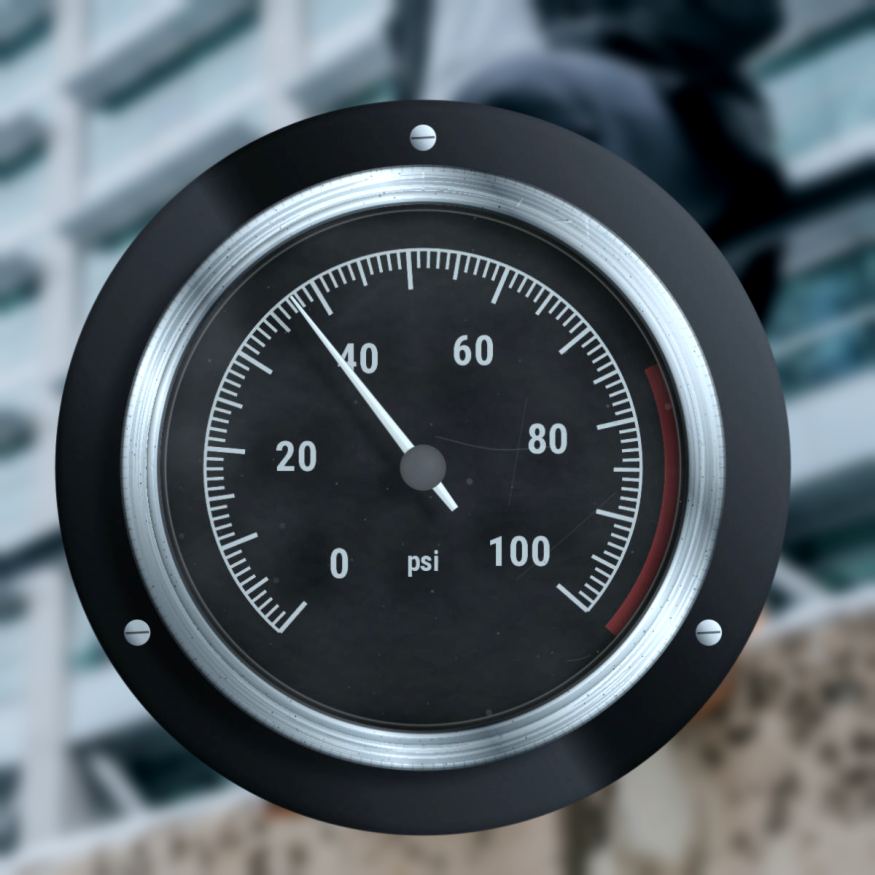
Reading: **37.5** psi
